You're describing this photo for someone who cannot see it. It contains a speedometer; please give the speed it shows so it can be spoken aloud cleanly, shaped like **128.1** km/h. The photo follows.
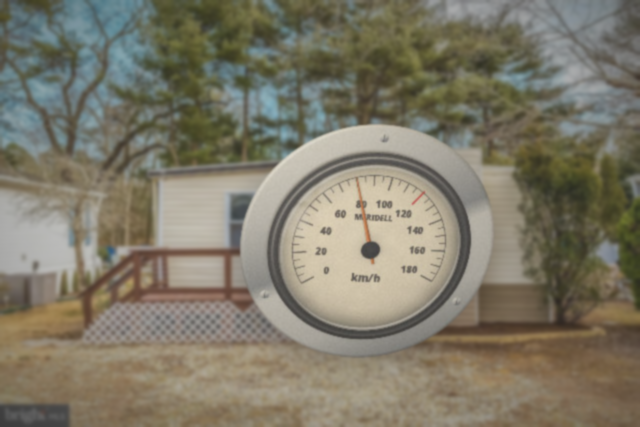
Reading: **80** km/h
